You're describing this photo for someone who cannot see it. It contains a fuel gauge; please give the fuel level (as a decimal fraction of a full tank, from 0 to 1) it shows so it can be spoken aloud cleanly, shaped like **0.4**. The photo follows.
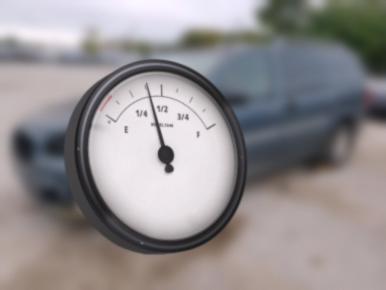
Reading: **0.375**
